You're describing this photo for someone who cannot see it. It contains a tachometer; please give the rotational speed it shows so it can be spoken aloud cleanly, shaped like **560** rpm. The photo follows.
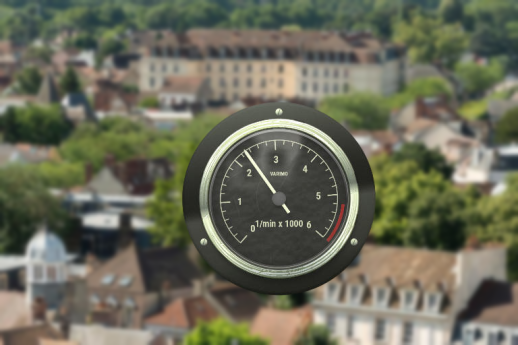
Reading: **2300** rpm
